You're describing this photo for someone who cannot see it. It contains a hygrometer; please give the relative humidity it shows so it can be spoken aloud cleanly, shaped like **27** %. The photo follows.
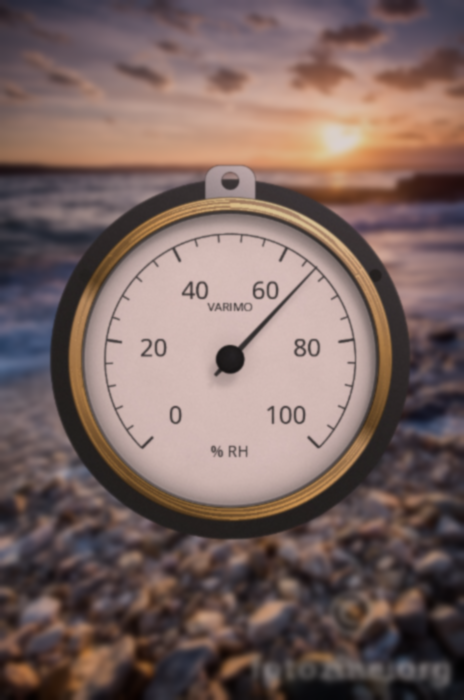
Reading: **66** %
